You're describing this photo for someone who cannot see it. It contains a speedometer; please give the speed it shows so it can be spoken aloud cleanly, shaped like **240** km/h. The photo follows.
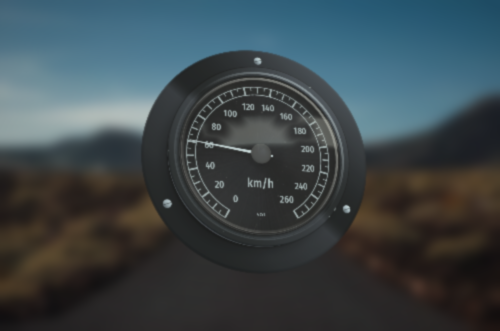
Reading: **60** km/h
